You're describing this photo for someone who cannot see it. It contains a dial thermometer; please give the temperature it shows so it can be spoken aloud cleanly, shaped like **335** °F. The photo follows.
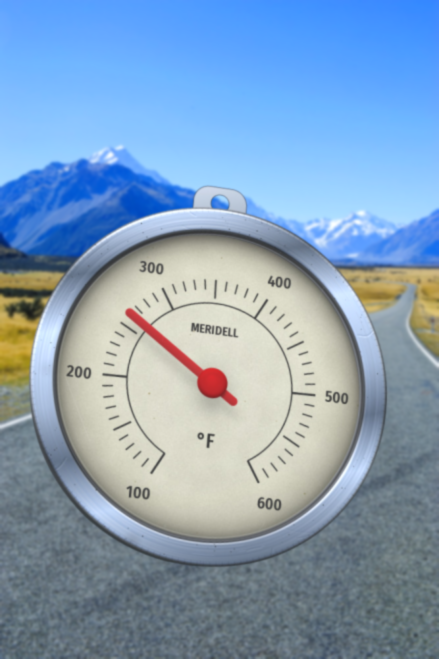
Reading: **260** °F
